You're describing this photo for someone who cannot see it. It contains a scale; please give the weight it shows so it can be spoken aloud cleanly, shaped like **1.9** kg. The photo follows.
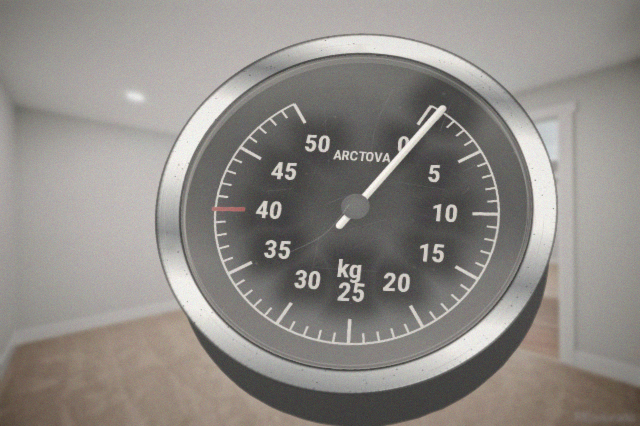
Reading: **1** kg
